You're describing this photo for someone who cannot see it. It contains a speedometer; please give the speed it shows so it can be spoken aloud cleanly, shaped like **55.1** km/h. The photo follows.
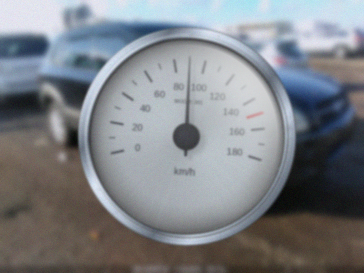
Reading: **90** km/h
